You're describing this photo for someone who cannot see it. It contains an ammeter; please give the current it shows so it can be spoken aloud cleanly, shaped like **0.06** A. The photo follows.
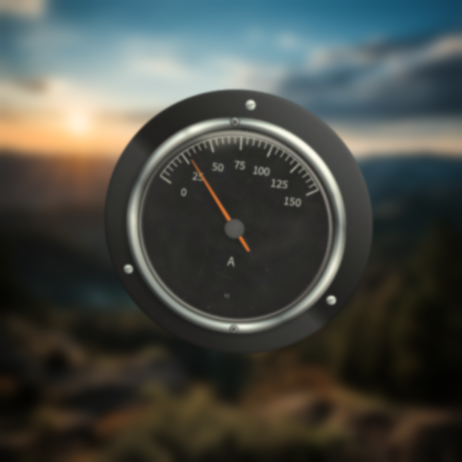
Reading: **30** A
